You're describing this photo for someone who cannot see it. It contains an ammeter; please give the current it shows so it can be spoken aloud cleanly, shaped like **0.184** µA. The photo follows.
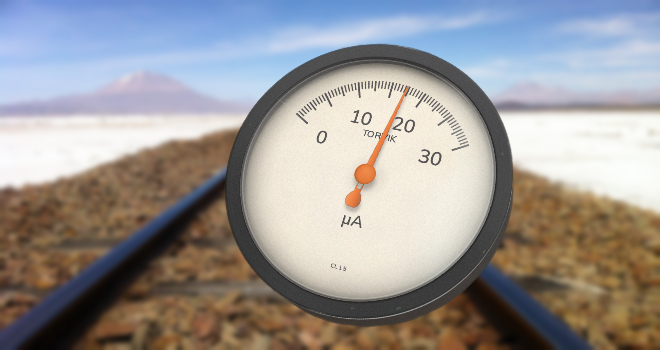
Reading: **17.5** µA
